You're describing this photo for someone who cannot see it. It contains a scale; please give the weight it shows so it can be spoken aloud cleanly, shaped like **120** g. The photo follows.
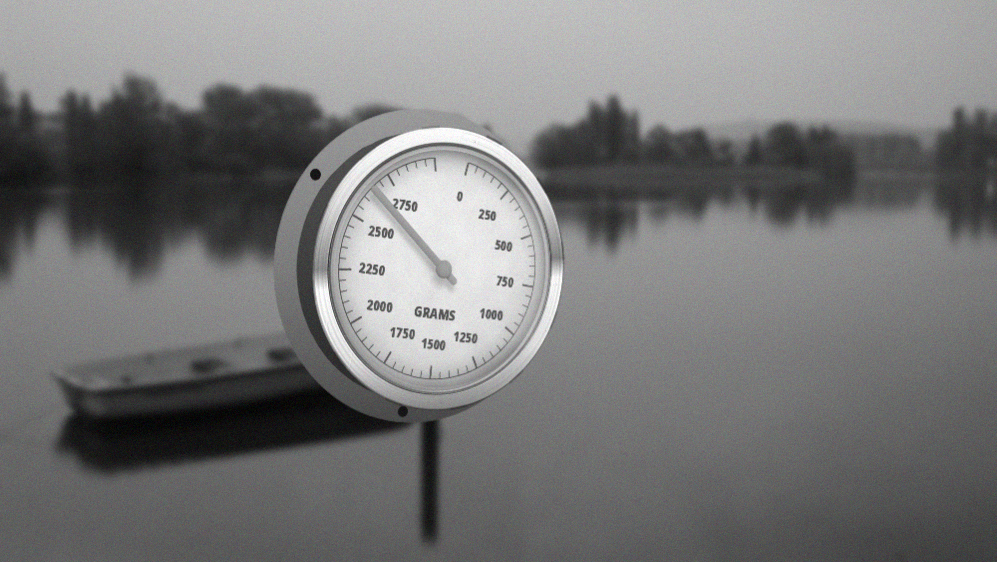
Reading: **2650** g
